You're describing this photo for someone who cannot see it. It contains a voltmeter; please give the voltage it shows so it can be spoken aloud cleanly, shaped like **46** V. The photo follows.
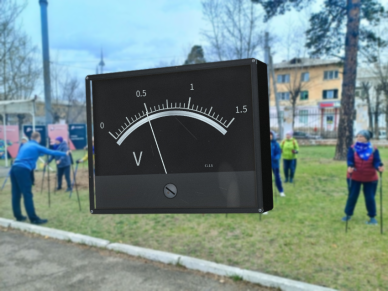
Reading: **0.5** V
